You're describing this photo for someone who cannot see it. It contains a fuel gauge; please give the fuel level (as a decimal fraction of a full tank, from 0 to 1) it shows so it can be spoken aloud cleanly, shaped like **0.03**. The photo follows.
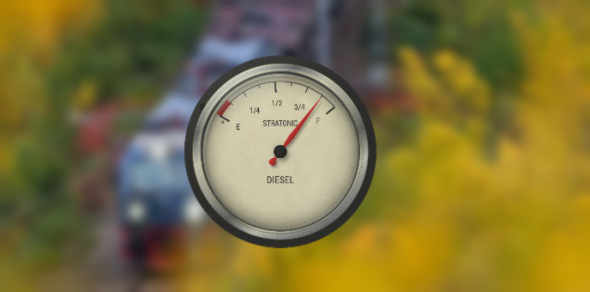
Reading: **0.875**
